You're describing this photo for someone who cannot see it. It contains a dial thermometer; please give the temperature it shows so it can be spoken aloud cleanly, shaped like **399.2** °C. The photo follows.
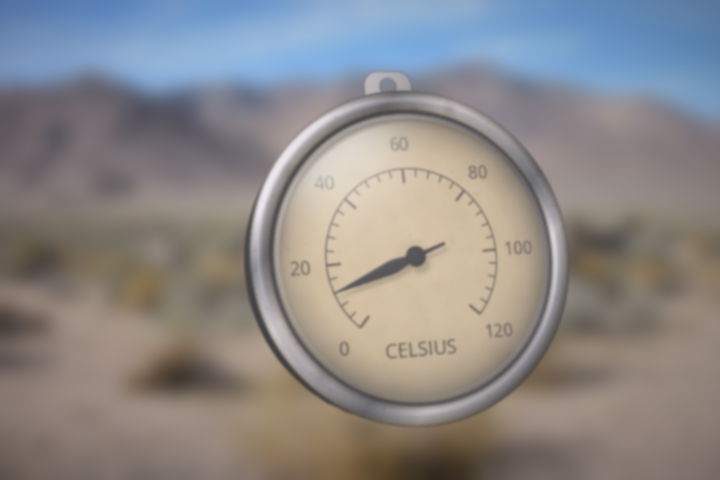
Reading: **12** °C
